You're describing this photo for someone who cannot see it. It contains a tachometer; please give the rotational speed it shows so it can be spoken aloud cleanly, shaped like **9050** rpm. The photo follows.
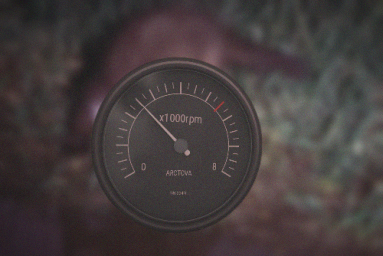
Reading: **2500** rpm
